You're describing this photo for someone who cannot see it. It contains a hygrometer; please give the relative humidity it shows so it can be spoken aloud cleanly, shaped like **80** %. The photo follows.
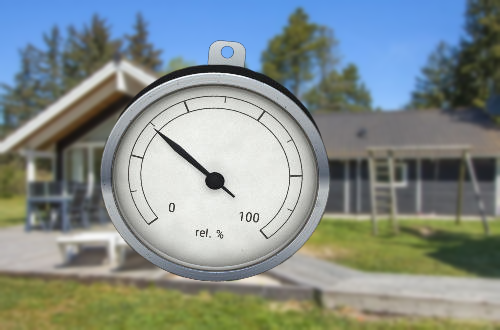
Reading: **30** %
